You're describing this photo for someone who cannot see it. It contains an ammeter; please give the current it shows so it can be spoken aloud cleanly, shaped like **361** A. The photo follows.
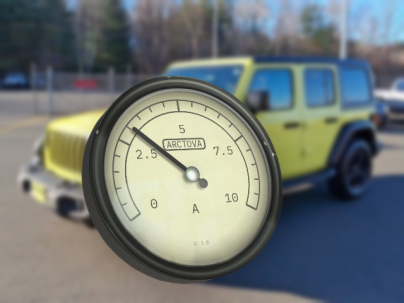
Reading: **3** A
